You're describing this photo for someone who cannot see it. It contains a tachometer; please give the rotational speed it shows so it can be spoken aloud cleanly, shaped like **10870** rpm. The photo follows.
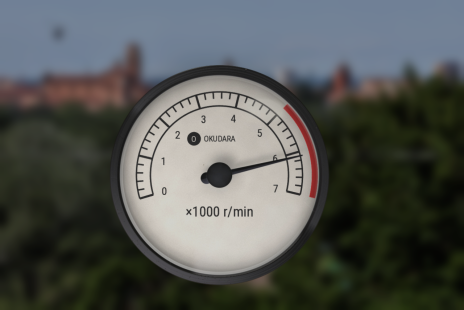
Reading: **6100** rpm
